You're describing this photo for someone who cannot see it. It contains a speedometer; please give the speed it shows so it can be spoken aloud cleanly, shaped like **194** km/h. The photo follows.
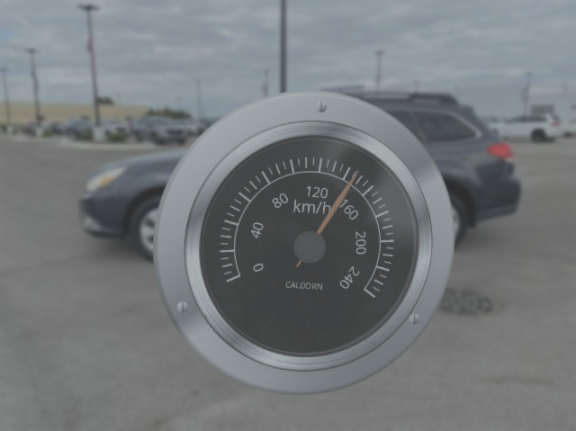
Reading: **145** km/h
